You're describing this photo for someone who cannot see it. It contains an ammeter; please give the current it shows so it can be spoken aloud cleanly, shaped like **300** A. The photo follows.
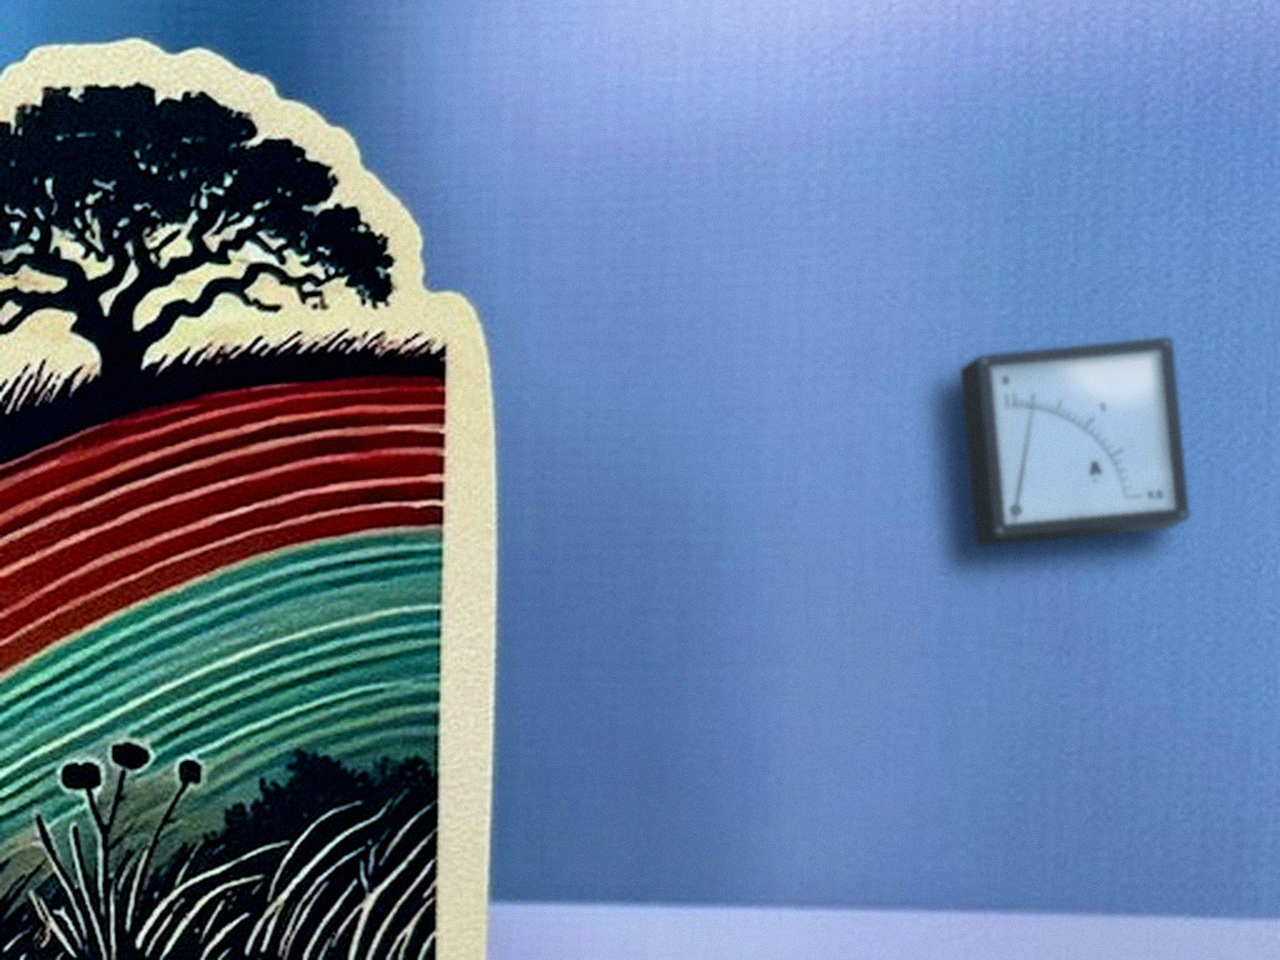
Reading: **0.5** A
